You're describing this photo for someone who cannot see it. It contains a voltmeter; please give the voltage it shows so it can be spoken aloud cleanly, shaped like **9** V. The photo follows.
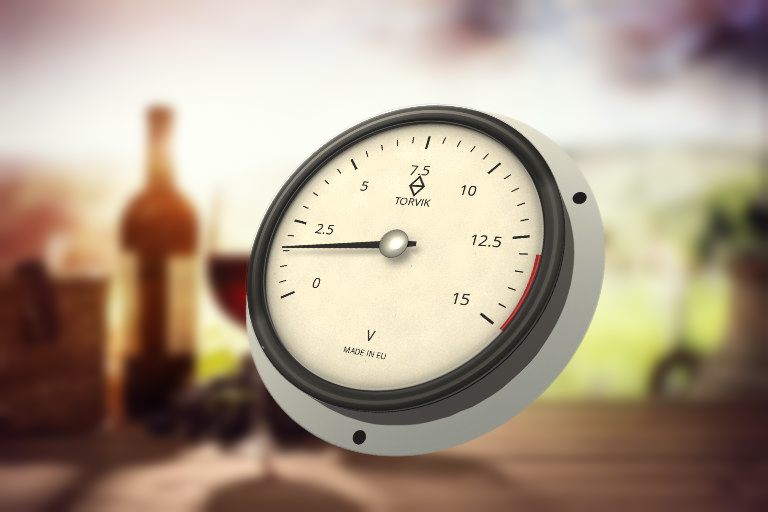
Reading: **1.5** V
